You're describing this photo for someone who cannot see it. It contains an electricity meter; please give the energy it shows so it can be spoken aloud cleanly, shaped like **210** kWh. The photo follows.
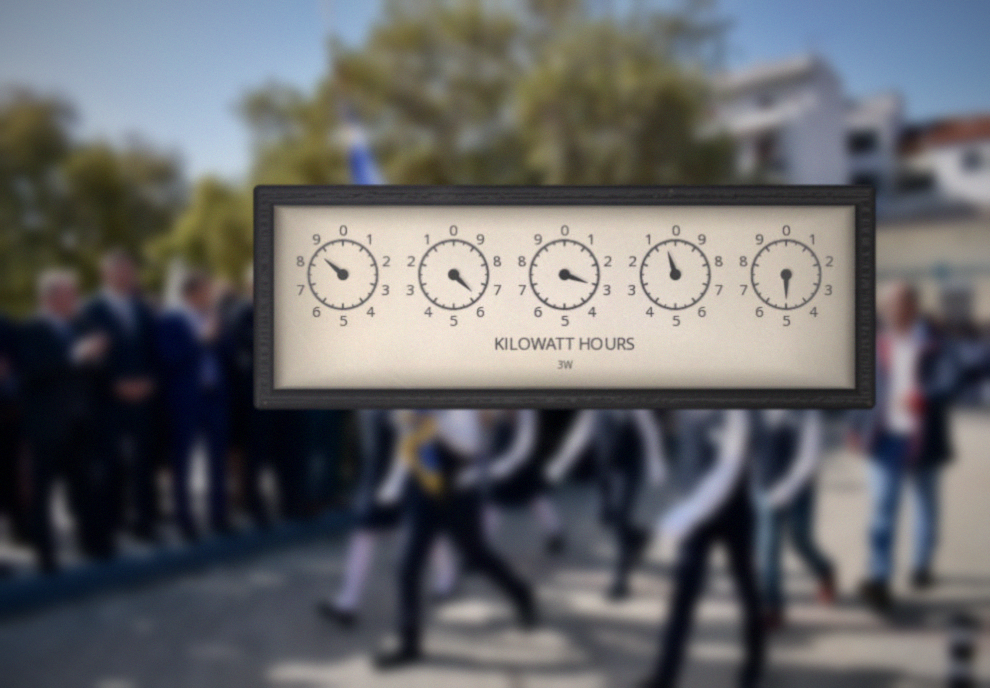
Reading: **86305** kWh
